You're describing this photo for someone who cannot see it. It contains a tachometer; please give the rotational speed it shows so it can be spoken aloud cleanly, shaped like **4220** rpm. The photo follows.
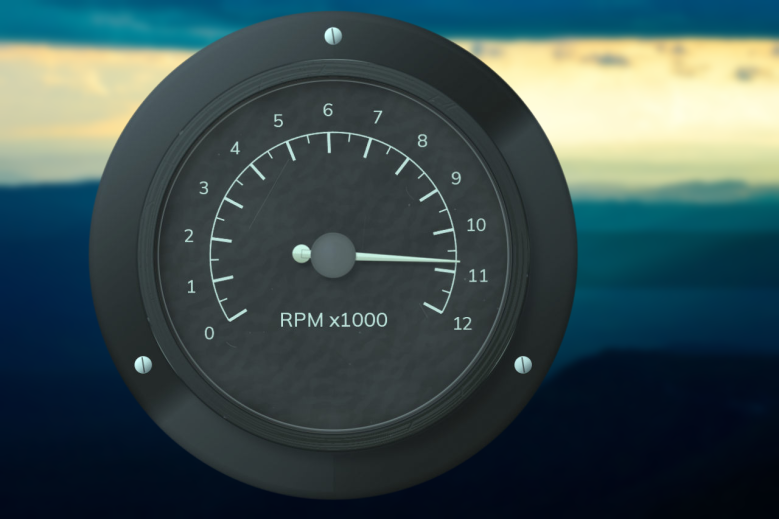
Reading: **10750** rpm
